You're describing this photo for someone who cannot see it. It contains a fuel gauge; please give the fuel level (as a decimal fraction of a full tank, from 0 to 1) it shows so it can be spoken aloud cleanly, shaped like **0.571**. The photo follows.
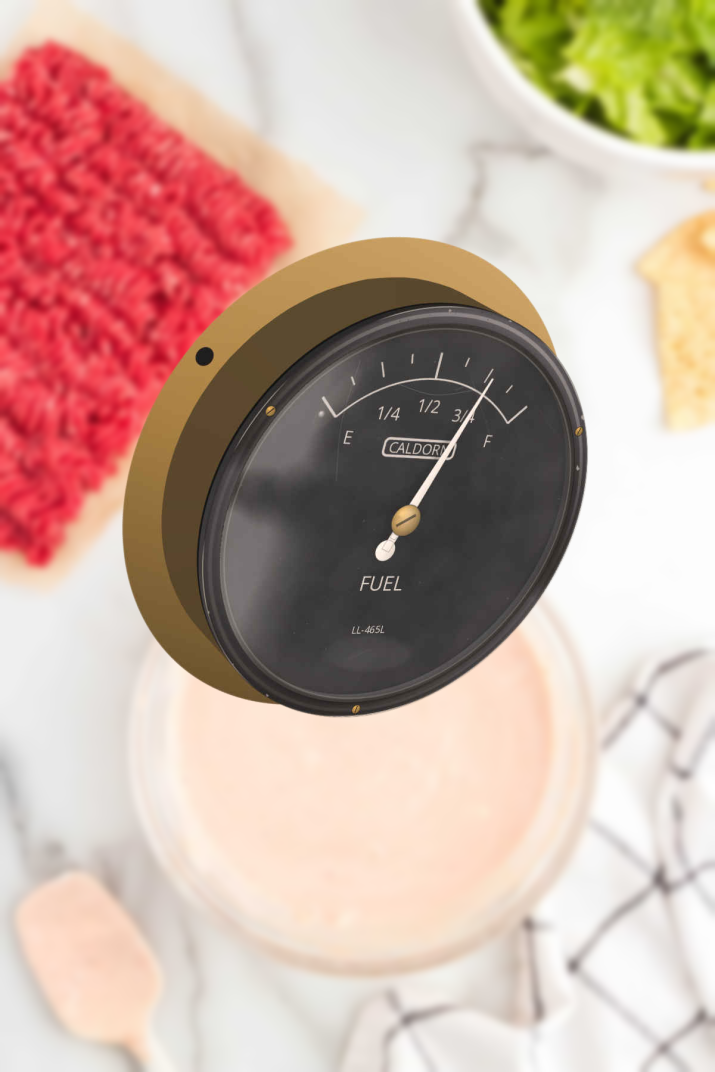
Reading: **0.75**
